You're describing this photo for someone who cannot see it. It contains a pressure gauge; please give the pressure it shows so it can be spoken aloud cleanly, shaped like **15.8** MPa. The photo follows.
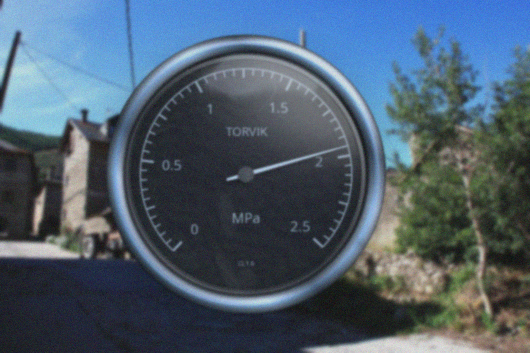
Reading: **1.95** MPa
